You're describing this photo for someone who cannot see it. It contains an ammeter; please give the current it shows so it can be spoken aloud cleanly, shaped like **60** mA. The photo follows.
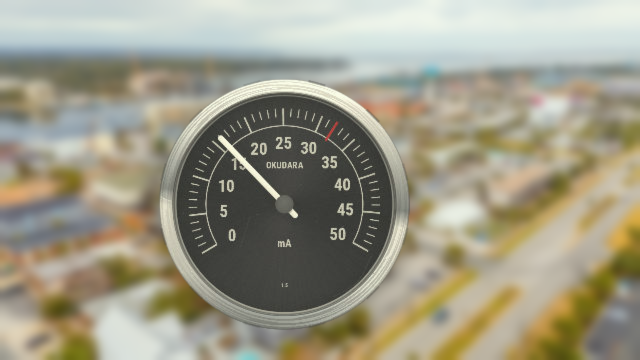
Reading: **16** mA
